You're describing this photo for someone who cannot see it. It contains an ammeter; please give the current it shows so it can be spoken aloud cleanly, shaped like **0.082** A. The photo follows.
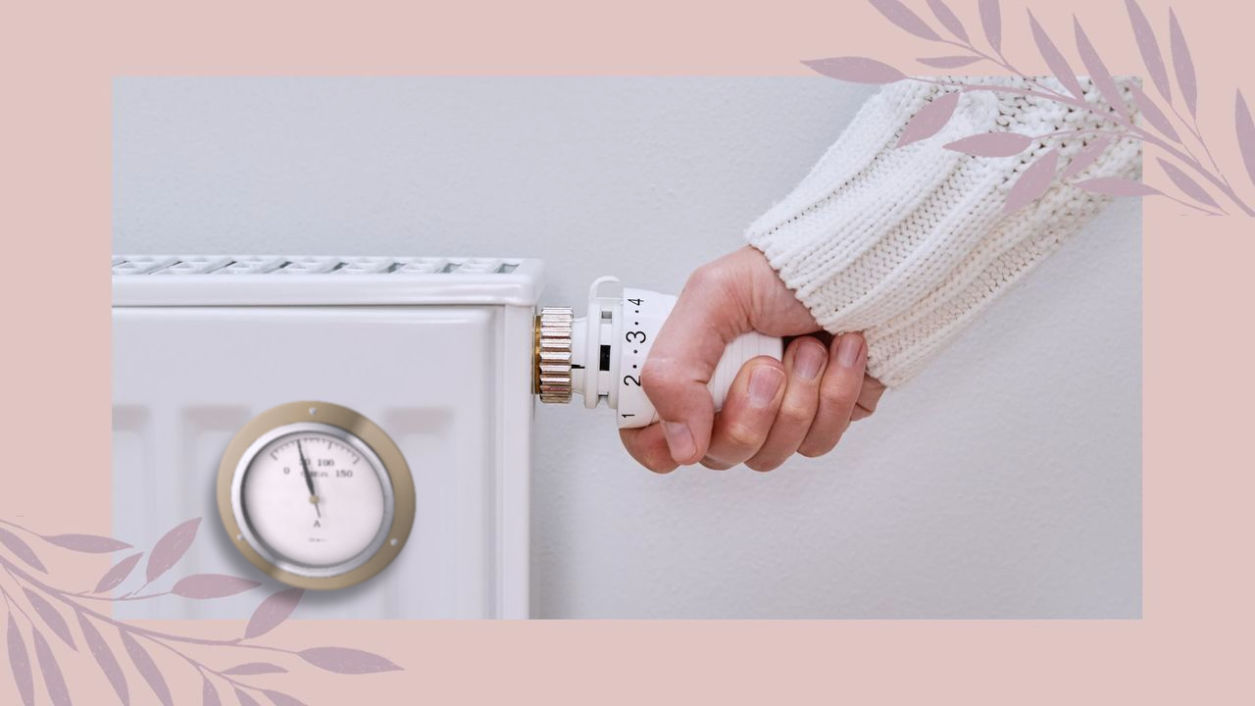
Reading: **50** A
